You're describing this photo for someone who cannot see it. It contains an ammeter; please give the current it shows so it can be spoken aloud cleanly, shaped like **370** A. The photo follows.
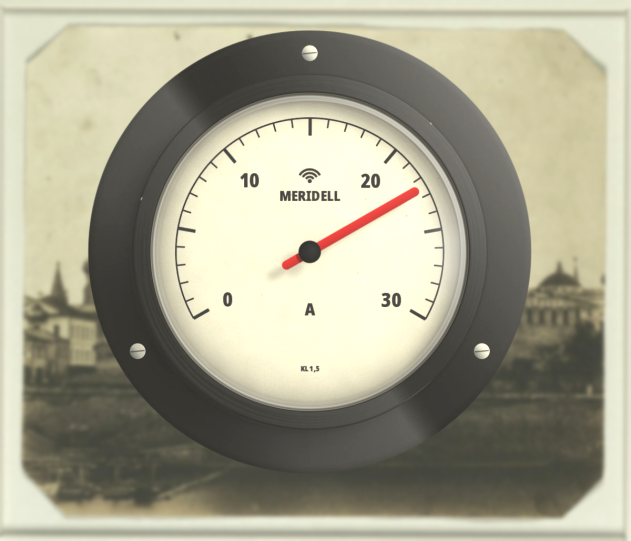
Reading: **22.5** A
